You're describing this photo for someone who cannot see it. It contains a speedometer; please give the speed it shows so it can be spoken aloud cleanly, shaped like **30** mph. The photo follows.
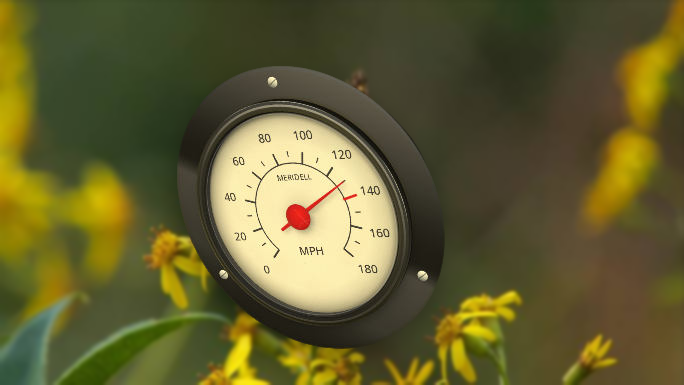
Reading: **130** mph
